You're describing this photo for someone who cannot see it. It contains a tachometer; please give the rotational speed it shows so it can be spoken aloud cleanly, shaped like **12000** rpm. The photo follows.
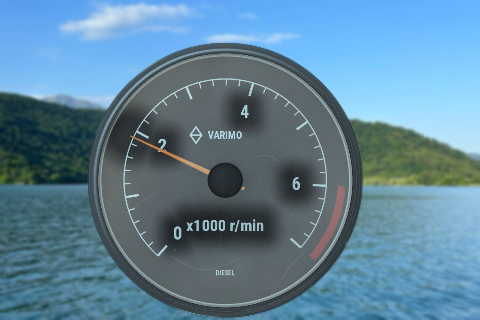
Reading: **1900** rpm
